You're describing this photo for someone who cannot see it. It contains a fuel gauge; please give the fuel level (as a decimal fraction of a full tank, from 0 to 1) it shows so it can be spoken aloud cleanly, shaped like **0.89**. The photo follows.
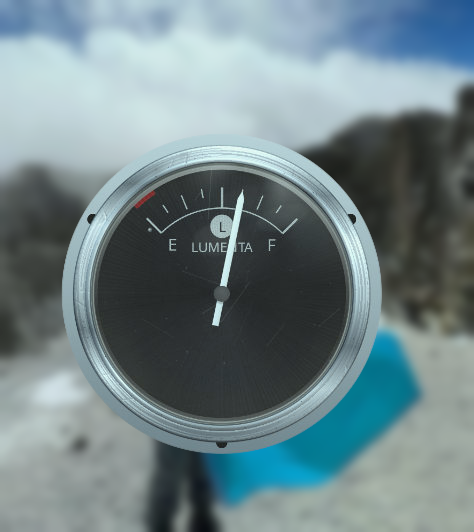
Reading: **0.625**
